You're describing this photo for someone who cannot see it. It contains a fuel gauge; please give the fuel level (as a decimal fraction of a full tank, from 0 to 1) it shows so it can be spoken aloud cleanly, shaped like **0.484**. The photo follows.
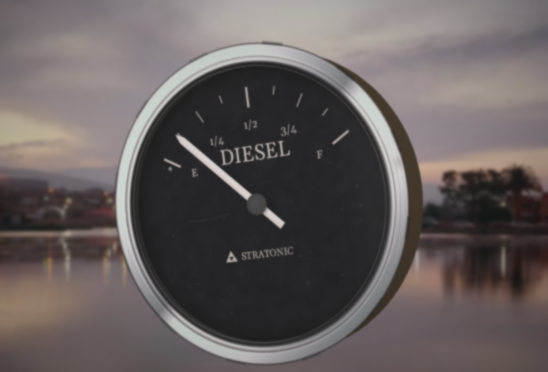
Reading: **0.125**
